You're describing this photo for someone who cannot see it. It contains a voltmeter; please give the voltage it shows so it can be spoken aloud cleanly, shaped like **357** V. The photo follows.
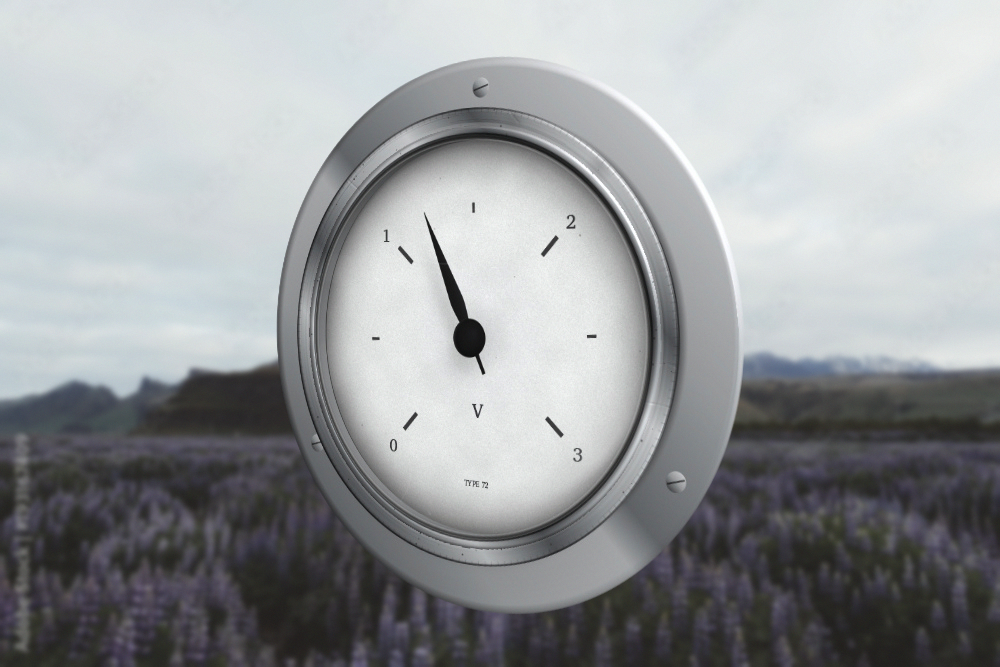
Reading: **1.25** V
